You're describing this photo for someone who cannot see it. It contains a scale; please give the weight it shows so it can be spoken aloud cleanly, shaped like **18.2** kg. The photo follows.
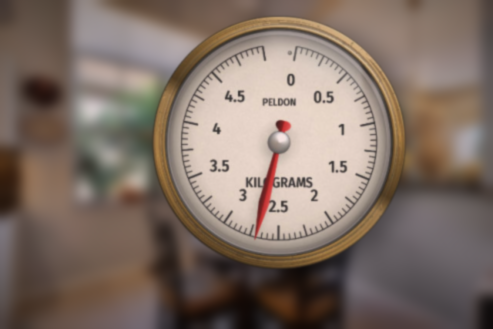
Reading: **2.7** kg
